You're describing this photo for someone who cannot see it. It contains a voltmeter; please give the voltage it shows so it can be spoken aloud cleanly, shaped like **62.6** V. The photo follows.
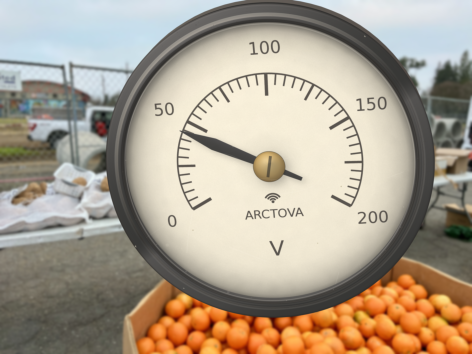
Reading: **45** V
